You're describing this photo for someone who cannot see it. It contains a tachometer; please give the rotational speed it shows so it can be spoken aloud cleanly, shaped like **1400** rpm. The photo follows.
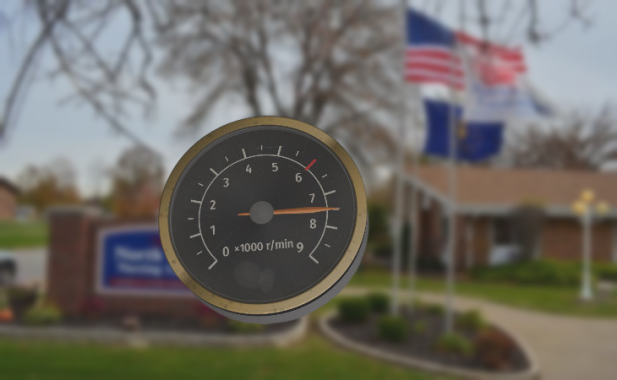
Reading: **7500** rpm
